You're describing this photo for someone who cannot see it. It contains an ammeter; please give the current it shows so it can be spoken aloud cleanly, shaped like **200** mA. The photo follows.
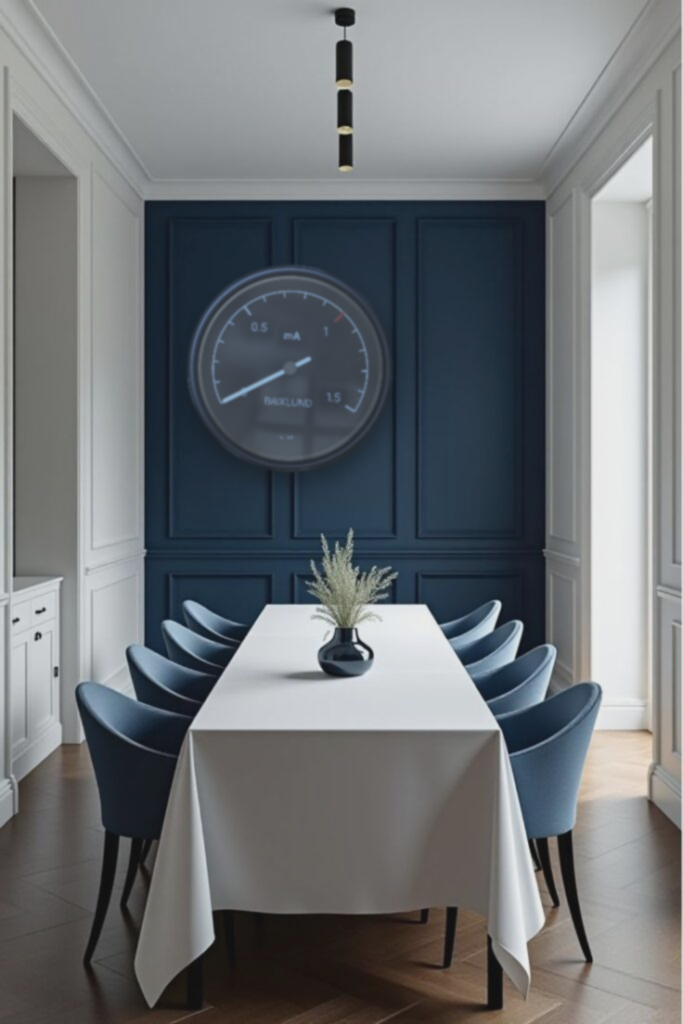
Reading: **0** mA
